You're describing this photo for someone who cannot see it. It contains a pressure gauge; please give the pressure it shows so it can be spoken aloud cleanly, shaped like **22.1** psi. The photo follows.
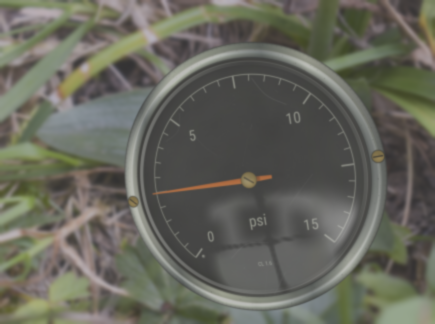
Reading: **2.5** psi
